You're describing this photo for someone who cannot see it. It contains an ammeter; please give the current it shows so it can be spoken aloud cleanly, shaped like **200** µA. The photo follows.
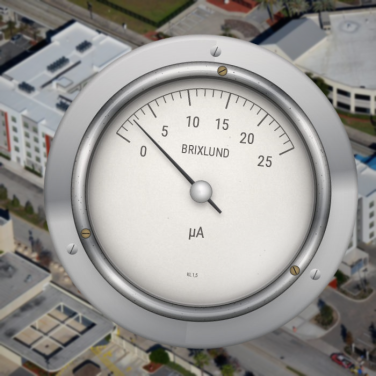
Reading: **2.5** µA
